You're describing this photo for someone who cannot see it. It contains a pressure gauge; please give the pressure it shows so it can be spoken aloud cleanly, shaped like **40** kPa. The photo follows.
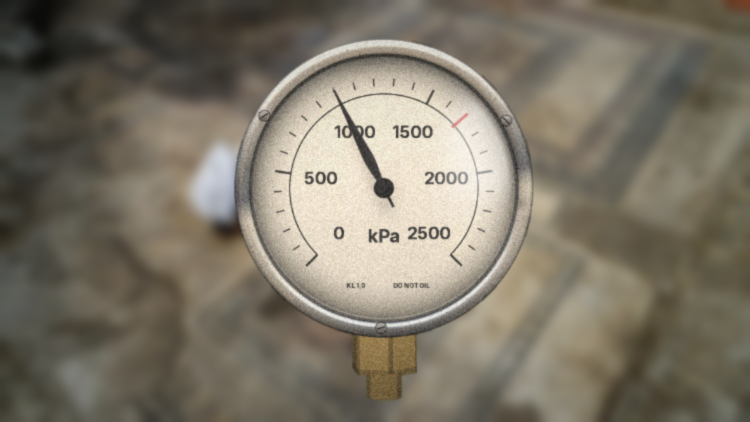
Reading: **1000** kPa
